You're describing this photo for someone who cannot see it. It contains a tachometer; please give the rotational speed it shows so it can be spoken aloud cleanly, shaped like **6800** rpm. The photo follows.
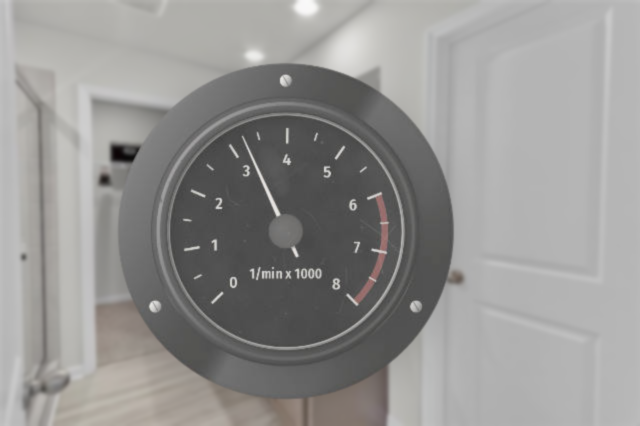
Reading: **3250** rpm
